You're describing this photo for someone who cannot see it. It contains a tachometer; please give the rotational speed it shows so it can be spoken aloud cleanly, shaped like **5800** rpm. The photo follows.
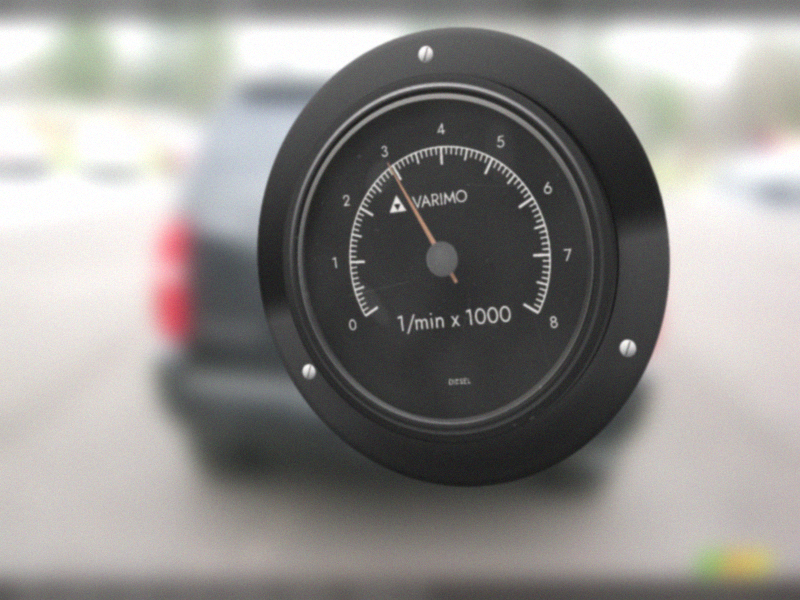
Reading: **3000** rpm
